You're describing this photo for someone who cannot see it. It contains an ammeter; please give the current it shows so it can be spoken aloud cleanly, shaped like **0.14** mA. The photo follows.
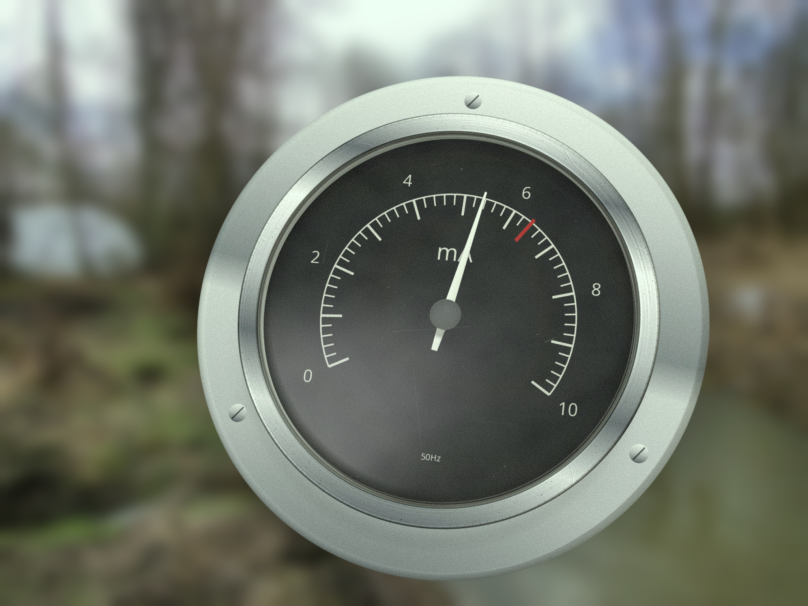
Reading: **5.4** mA
